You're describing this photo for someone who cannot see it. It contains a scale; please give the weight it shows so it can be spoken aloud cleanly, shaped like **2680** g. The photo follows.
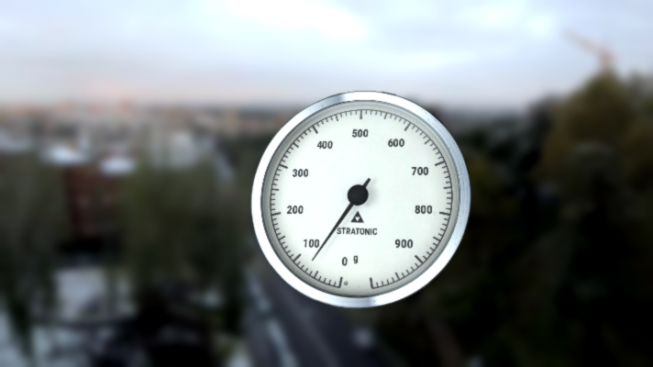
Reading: **70** g
